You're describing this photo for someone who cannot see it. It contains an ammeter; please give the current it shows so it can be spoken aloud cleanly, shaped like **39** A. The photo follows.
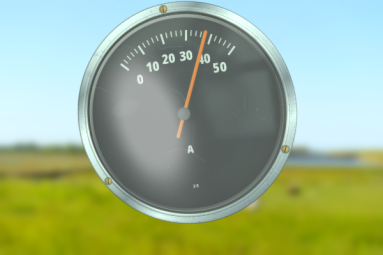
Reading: **38** A
